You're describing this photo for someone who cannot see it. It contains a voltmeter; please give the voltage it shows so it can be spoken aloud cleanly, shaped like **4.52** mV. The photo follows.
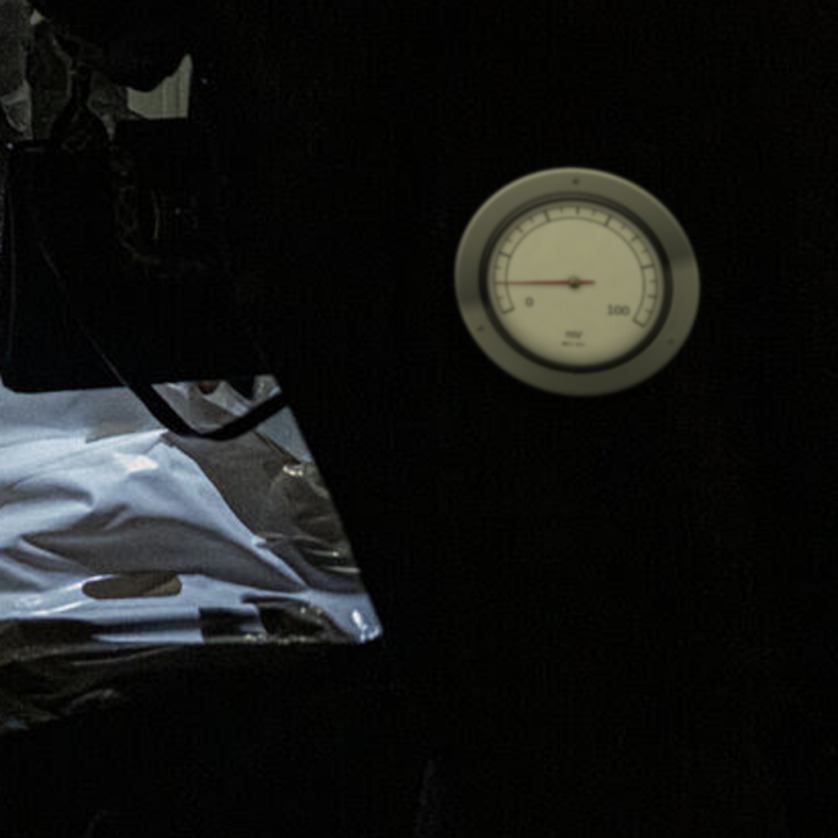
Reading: **10** mV
